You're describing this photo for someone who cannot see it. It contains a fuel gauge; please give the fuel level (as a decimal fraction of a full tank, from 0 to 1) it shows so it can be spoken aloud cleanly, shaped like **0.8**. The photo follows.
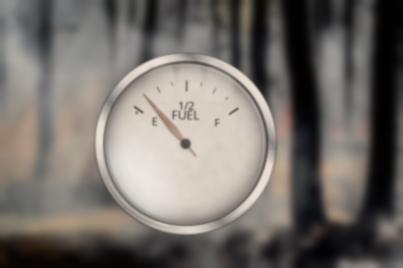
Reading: **0.125**
